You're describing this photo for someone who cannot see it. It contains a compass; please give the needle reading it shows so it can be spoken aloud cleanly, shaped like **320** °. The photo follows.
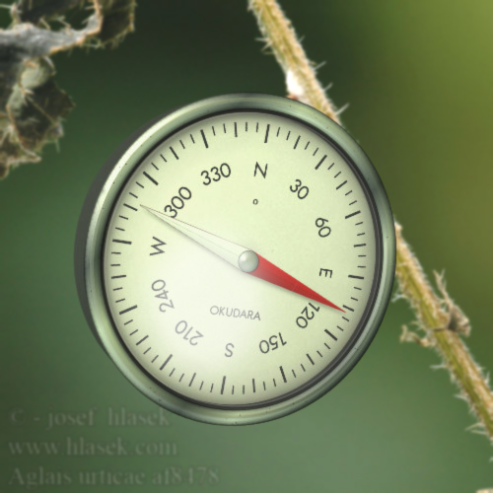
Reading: **107.5** °
